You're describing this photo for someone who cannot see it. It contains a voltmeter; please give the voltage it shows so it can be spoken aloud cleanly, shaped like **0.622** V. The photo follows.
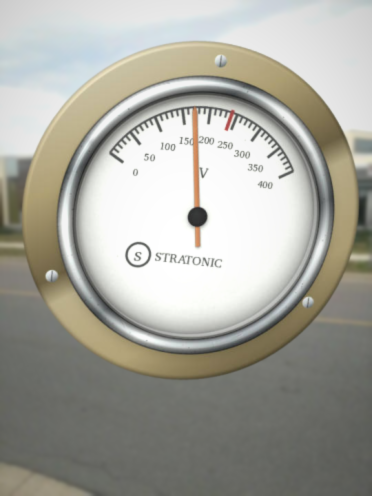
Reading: **170** V
